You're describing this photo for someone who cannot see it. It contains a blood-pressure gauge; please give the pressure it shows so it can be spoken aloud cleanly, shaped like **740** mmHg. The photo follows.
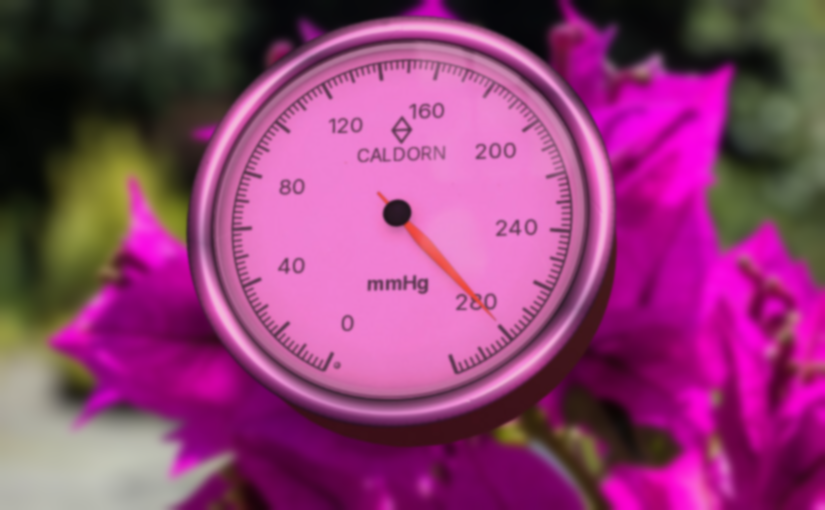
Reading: **280** mmHg
